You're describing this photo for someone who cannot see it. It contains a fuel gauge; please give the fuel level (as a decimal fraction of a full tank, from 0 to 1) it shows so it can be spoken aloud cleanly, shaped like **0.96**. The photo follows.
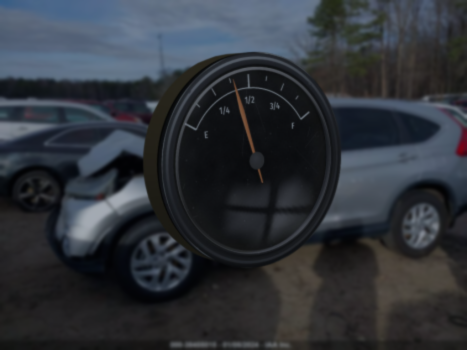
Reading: **0.375**
